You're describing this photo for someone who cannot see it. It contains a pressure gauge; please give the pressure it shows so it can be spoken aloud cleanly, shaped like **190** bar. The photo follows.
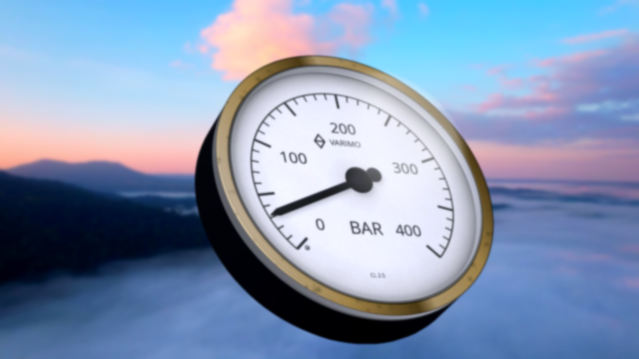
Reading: **30** bar
